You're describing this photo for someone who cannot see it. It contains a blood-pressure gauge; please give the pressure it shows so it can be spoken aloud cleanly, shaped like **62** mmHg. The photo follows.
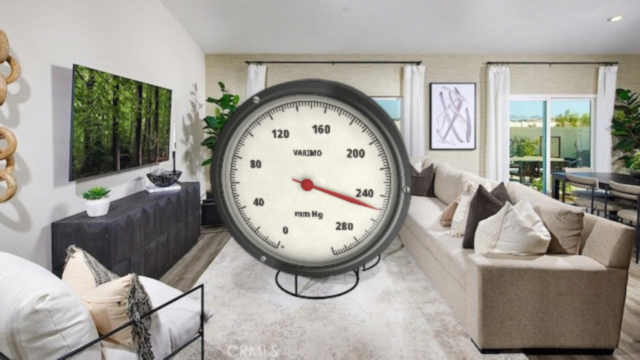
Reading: **250** mmHg
